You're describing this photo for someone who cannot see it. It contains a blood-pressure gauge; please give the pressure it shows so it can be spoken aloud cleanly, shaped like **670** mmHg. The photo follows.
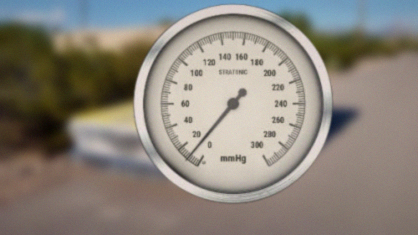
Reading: **10** mmHg
